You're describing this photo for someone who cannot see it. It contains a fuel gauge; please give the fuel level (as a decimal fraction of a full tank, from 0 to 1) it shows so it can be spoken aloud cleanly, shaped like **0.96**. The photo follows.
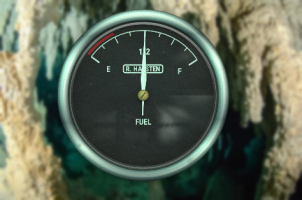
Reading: **0.5**
